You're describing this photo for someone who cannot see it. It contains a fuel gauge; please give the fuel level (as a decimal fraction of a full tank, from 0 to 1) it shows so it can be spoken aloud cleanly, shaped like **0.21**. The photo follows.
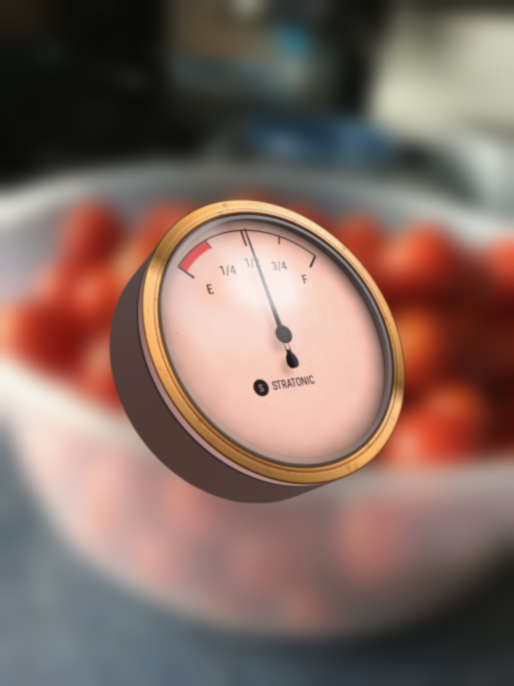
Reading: **0.5**
